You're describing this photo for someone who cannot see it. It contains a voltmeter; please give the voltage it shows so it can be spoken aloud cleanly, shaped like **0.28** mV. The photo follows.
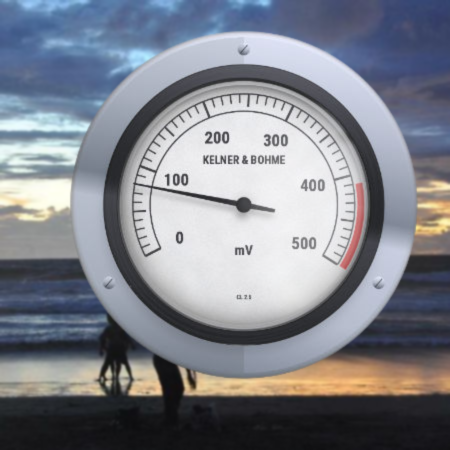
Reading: **80** mV
